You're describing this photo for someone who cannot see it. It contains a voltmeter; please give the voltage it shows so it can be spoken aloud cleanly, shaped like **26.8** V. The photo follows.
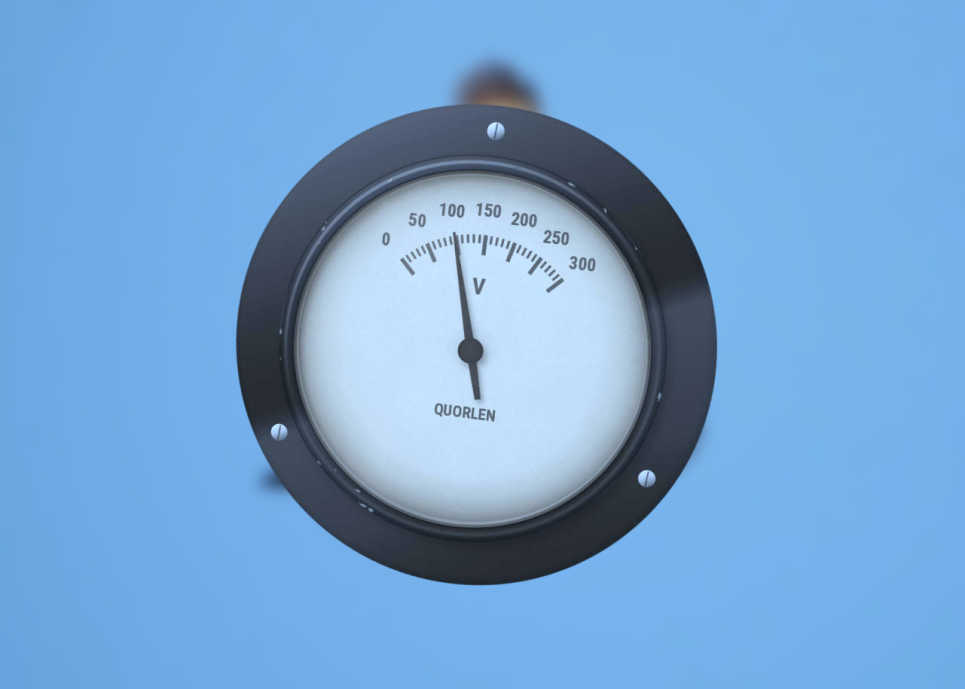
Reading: **100** V
